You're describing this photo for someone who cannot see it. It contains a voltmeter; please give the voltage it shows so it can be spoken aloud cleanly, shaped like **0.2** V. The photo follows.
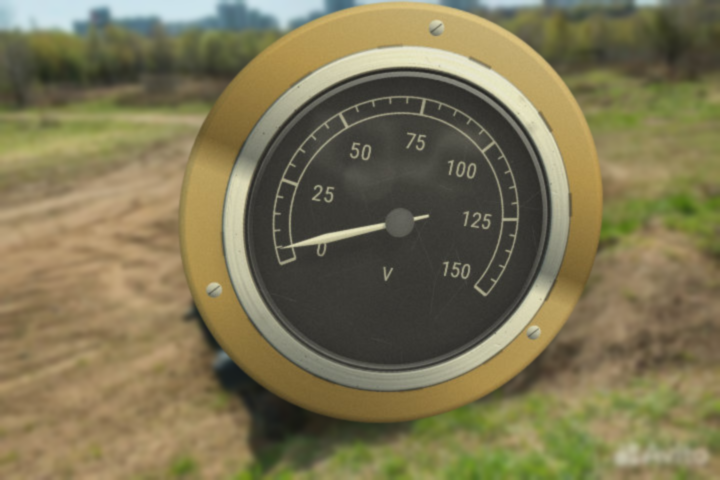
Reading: **5** V
